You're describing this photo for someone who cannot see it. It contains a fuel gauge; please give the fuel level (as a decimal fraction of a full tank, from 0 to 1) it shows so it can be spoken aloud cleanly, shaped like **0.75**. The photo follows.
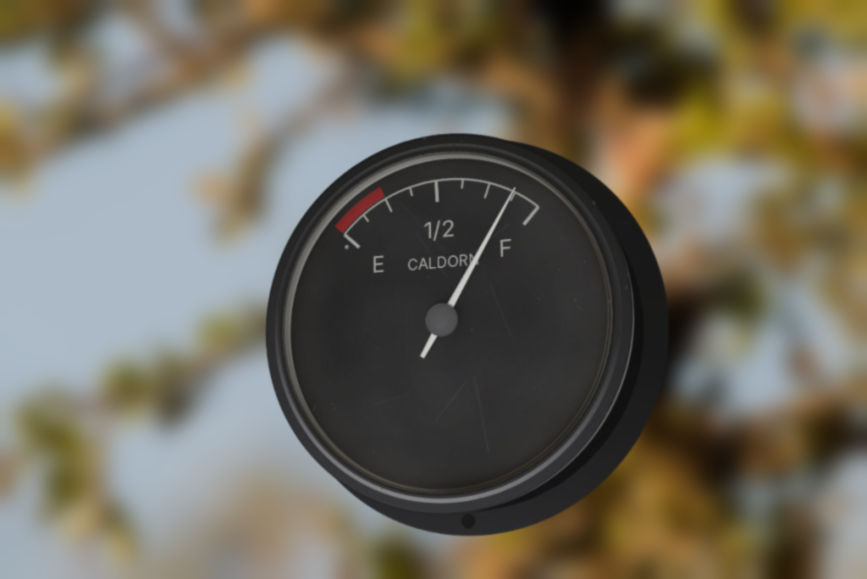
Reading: **0.875**
